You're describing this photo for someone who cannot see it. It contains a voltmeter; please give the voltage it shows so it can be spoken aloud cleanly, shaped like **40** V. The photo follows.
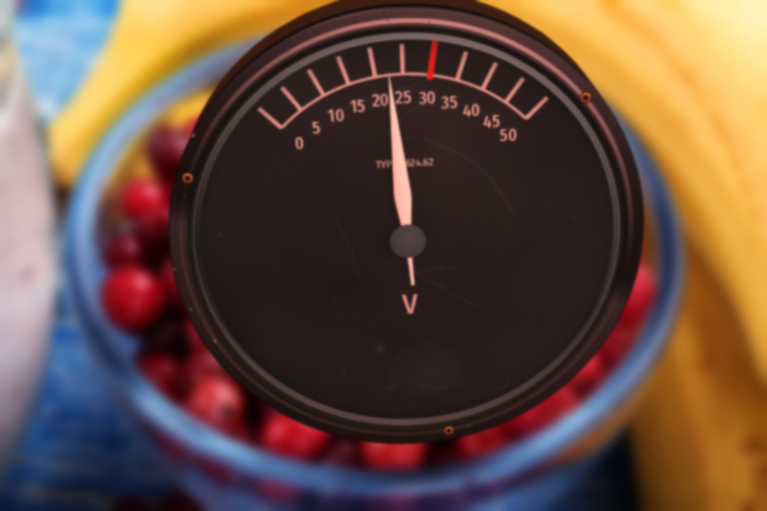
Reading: **22.5** V
